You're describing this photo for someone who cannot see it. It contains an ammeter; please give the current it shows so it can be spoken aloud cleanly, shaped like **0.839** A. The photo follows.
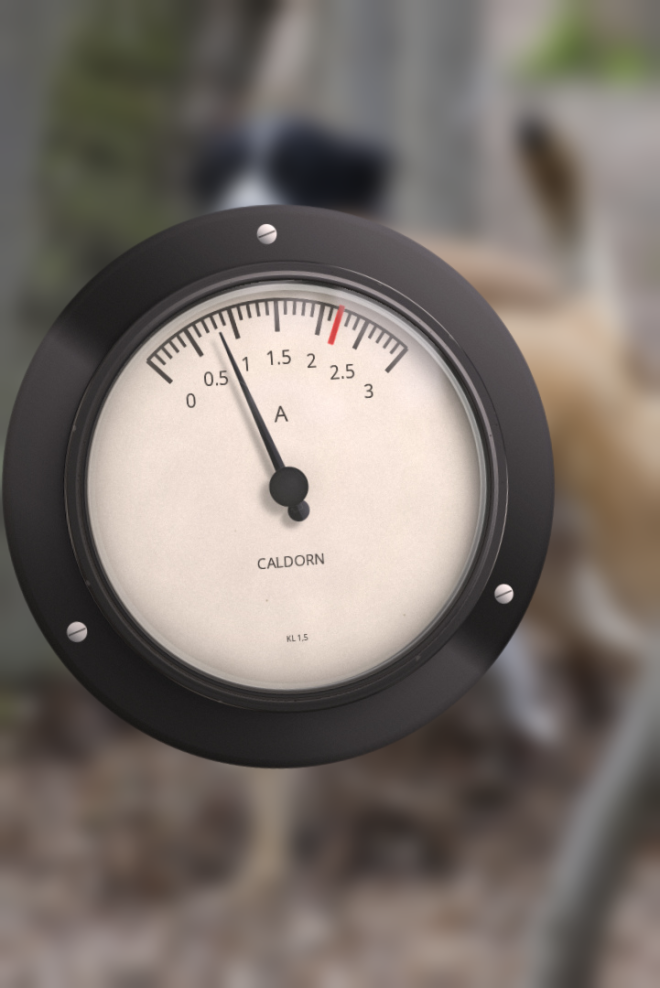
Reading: **0.8** A
